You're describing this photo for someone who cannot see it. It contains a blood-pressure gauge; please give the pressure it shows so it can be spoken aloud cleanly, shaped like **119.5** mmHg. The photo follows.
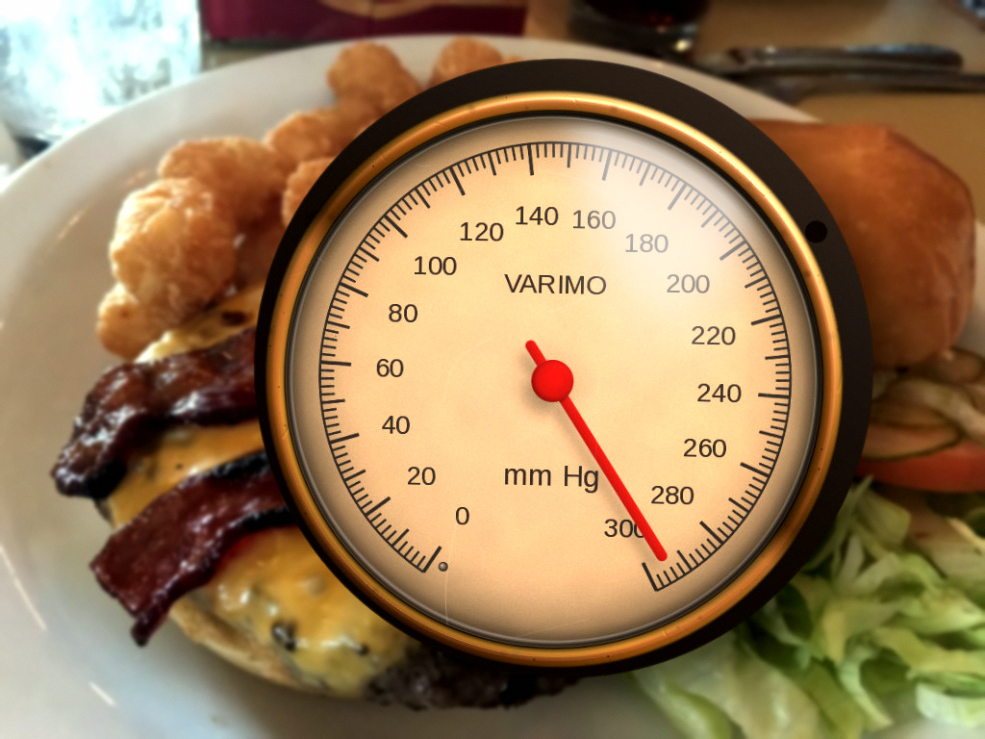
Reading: **294** mmHg
